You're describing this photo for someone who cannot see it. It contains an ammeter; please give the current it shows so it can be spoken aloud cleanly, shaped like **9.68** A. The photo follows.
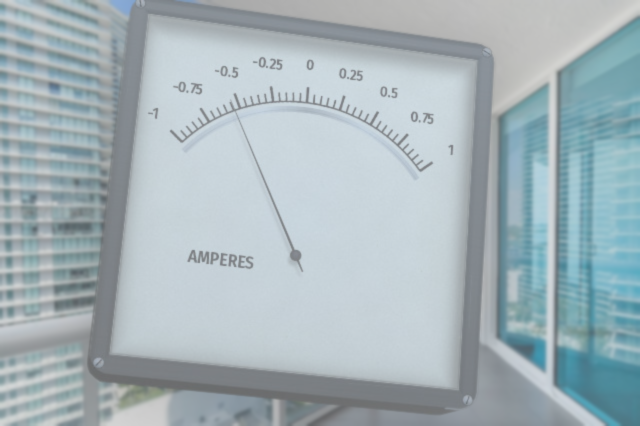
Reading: **-0.55** A
